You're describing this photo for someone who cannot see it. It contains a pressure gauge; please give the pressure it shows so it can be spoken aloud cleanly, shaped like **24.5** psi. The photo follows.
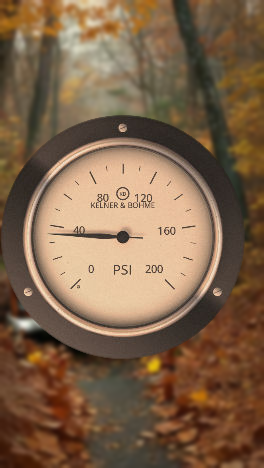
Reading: **35** psi
